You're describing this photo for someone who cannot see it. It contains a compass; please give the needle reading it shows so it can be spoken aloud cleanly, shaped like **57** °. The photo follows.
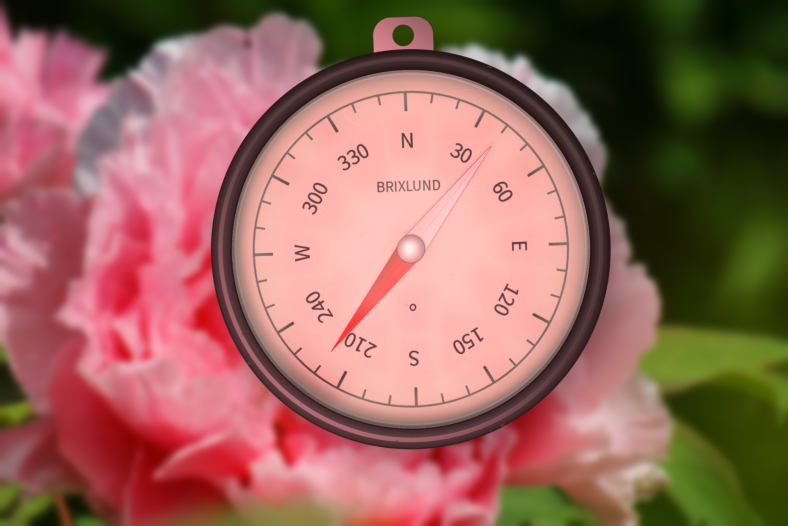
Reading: **220** °
